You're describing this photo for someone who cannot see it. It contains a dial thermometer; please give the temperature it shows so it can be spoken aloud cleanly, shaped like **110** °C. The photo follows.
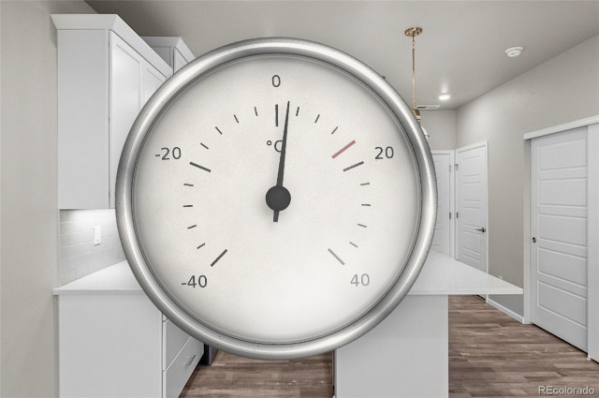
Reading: **2** °C
